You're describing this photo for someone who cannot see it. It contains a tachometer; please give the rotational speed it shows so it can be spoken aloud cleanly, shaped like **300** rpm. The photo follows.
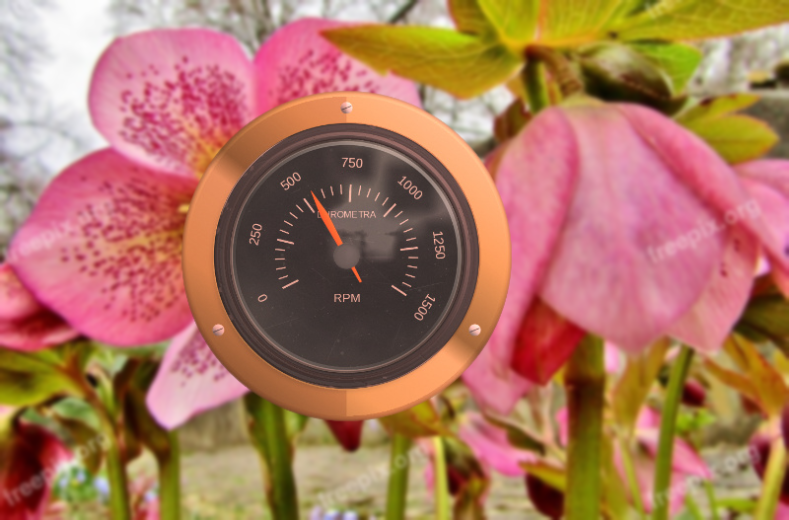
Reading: **550** rpm
